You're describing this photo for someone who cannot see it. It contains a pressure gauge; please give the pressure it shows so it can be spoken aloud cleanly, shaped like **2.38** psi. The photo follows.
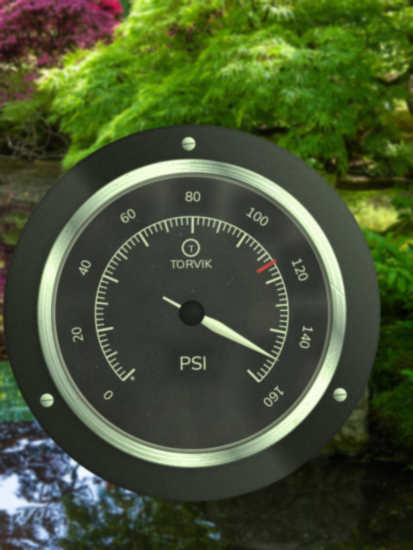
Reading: **150** psi
